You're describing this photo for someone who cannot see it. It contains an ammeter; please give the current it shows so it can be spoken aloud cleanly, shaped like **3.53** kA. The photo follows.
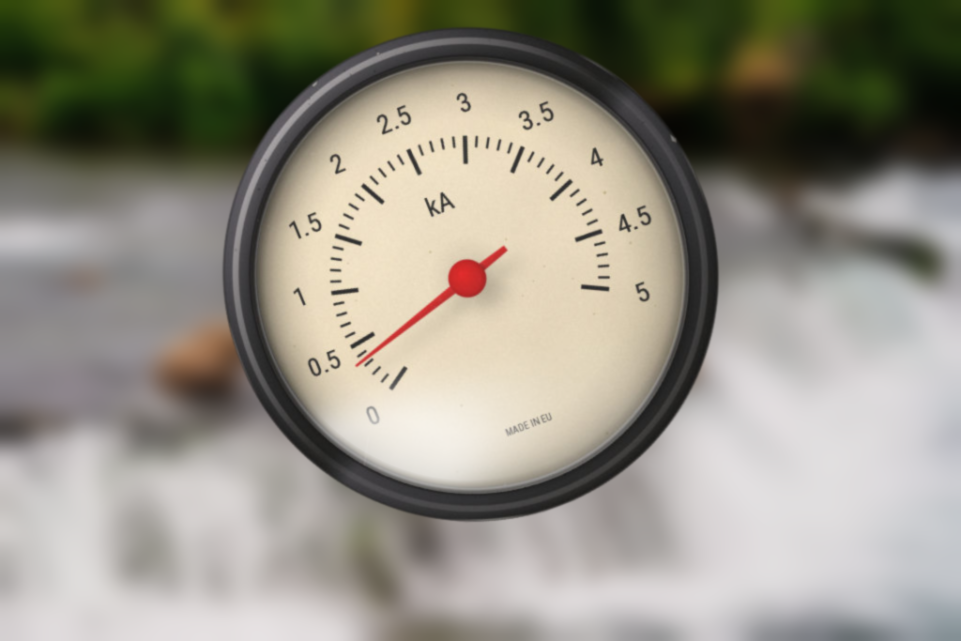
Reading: **0.35** kA
